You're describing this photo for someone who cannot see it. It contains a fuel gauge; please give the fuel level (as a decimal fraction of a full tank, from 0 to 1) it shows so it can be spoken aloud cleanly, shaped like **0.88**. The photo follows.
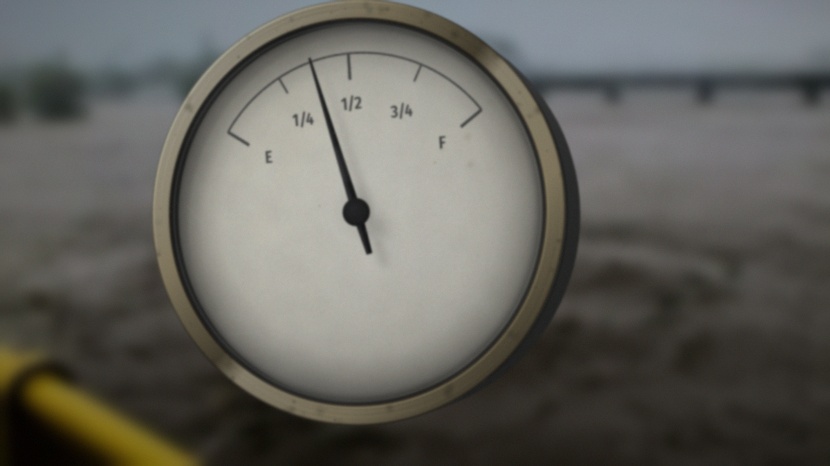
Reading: **0.375**
